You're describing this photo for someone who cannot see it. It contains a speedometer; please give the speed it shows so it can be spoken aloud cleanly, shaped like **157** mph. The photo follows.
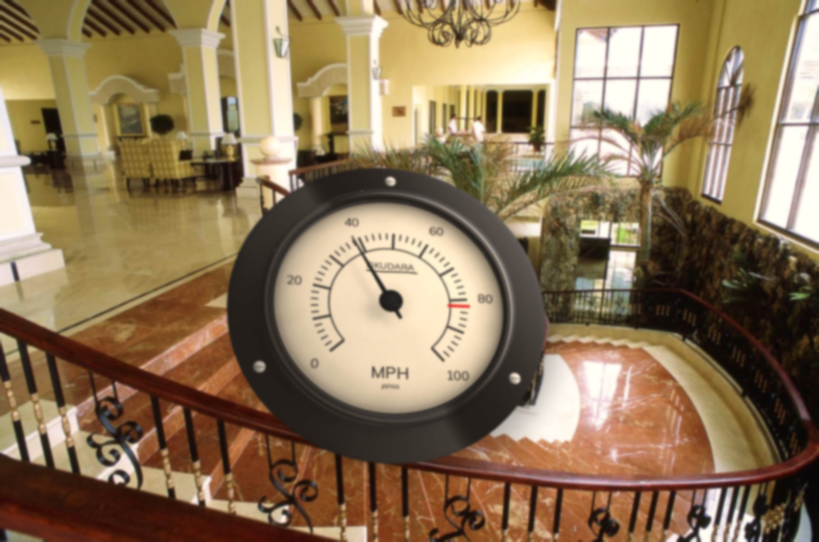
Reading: **38** mph
